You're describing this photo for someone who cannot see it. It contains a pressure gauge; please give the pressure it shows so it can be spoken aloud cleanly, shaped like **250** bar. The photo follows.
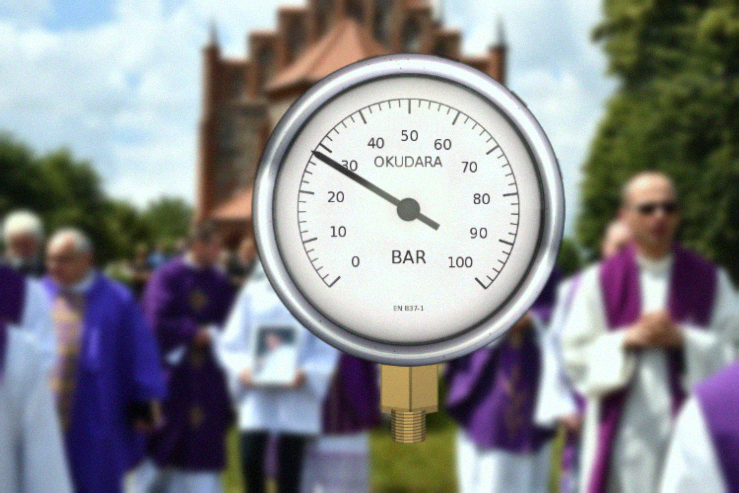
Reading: **28** bar
